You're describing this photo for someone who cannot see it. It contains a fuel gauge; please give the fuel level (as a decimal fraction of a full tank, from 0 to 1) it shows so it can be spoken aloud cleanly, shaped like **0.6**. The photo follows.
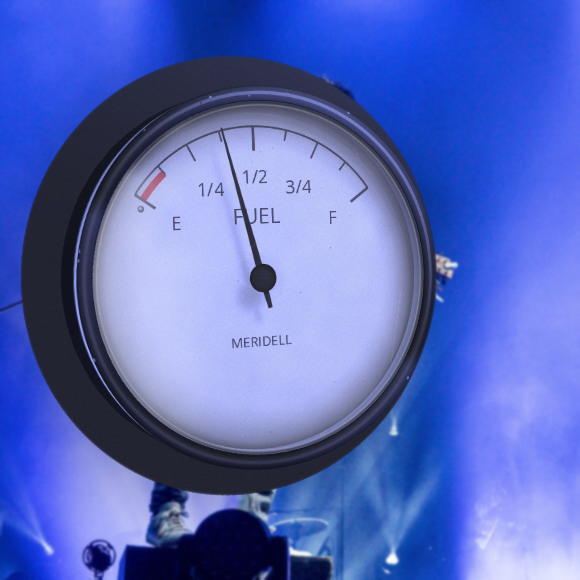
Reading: **0.375**
